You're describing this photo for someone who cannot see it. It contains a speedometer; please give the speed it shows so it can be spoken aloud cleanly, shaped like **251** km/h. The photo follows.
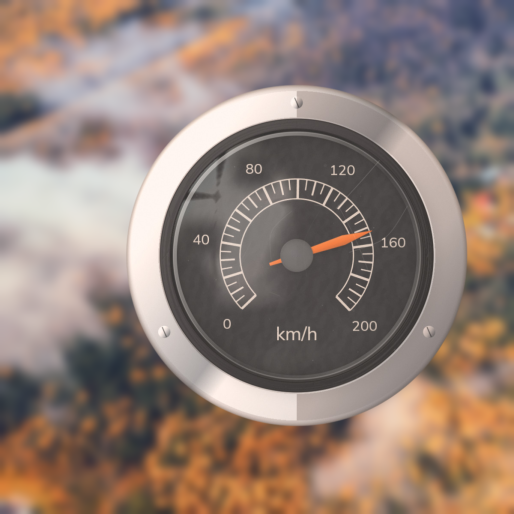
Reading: **152.5** km/h
